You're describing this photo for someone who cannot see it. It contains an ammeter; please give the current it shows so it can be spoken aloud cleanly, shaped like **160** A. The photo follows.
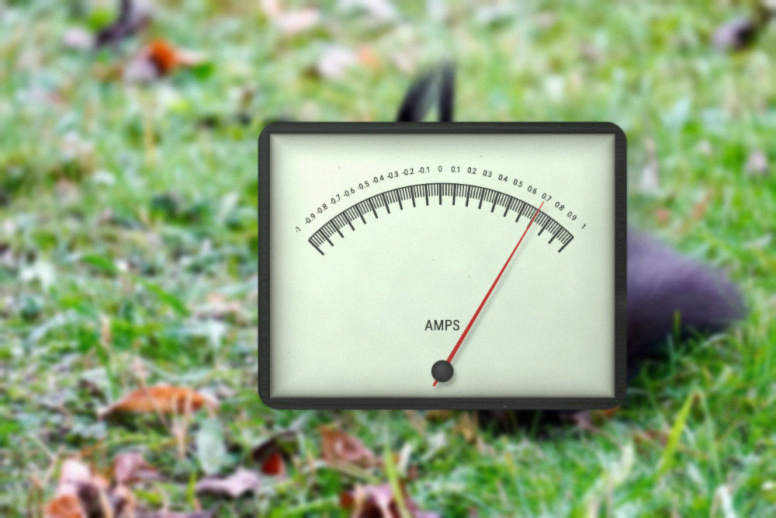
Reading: **0.7** A
